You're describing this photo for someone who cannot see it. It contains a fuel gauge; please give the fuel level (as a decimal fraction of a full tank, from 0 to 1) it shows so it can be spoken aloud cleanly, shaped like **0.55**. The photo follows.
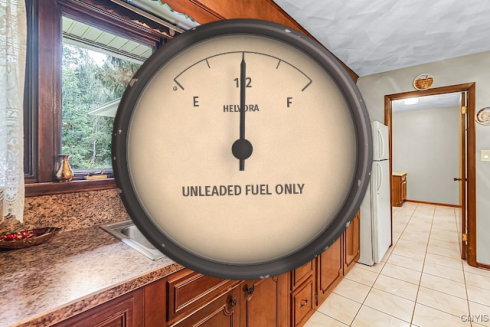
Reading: **0.5**
